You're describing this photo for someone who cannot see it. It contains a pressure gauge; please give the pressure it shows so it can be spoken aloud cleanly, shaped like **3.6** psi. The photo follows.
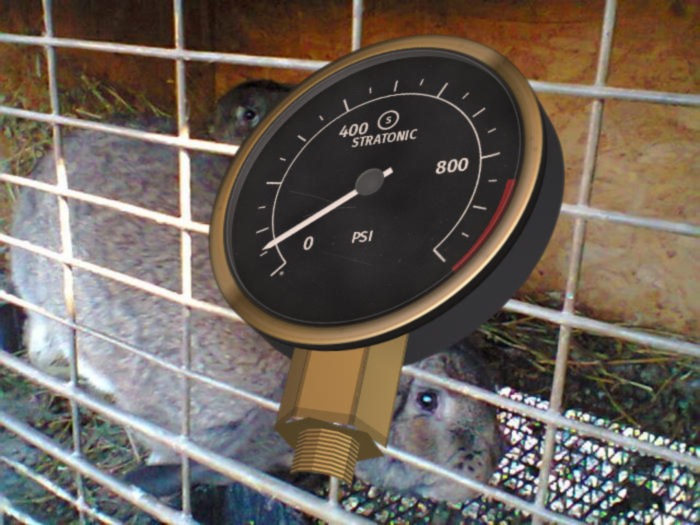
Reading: **50** psi
